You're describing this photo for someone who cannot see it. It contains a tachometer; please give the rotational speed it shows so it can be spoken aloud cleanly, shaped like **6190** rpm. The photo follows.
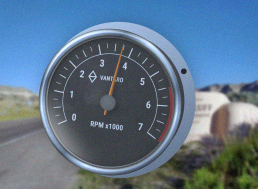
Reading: **3750** rpm
